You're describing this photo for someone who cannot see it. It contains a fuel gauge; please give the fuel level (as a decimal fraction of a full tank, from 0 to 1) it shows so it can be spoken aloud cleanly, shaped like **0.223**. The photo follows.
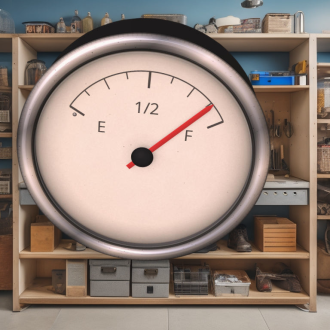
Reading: **0.875**
